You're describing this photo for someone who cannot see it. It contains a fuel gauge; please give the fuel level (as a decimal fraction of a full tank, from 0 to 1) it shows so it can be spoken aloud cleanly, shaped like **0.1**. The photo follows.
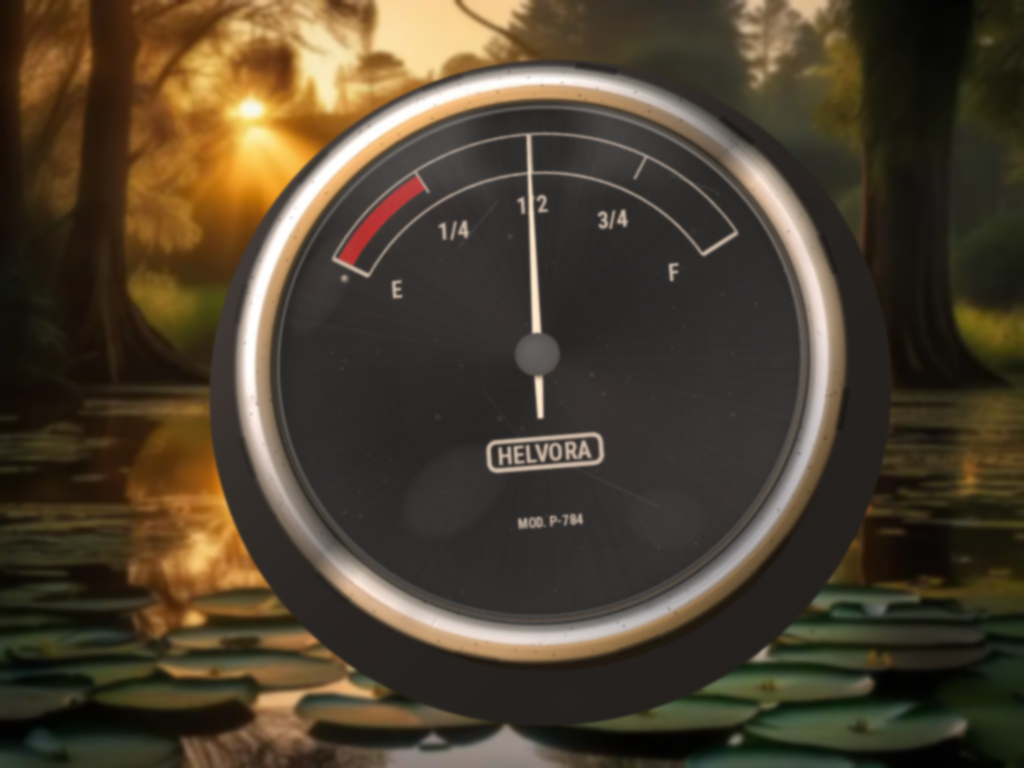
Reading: **0.5**
